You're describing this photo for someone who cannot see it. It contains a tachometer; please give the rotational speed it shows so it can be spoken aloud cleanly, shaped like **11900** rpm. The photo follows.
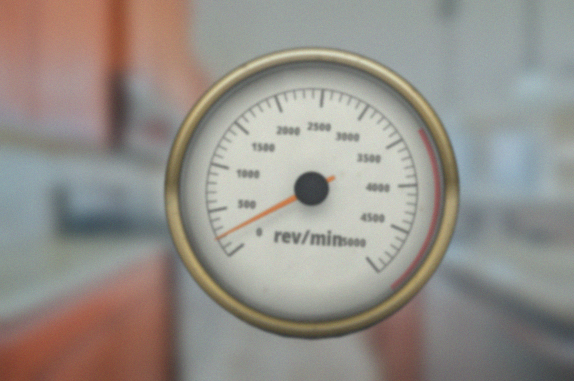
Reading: **200** rpm
